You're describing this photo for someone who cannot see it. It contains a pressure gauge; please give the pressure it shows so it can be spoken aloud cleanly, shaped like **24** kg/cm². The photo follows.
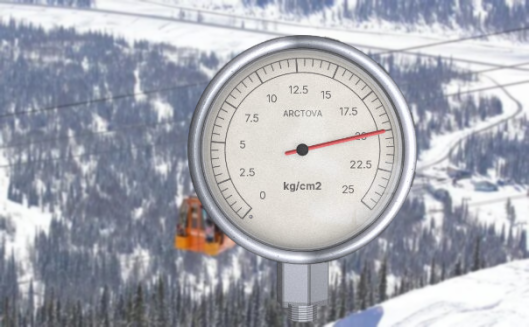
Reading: **20** kg/cm²
